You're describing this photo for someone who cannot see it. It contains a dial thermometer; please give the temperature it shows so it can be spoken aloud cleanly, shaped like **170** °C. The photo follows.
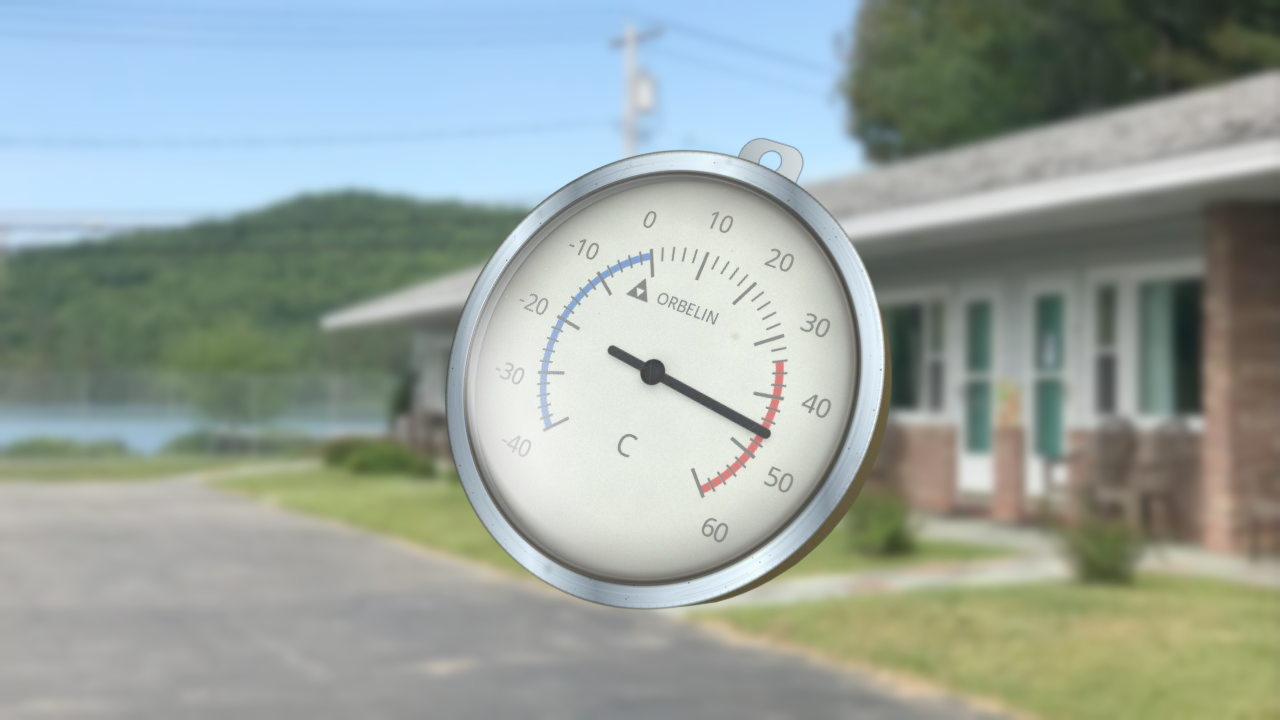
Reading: **46** °C
